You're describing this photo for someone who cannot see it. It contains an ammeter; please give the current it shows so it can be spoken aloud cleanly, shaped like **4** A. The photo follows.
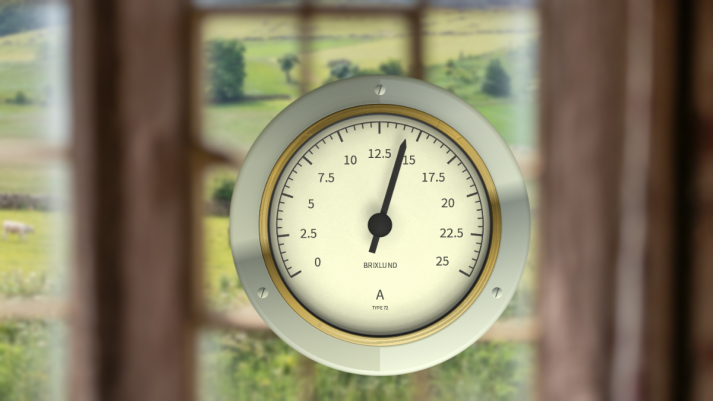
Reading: **14.25** A
